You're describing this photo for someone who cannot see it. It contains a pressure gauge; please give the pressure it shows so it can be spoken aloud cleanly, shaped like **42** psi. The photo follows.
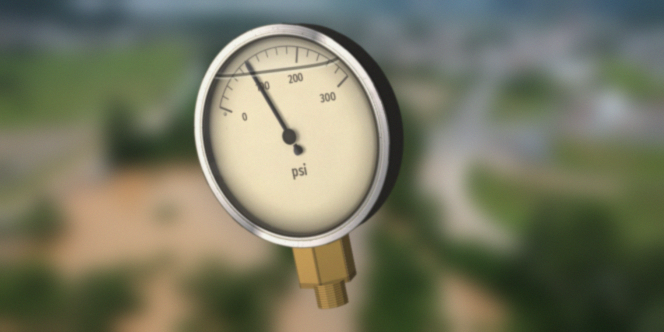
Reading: **100** psi
